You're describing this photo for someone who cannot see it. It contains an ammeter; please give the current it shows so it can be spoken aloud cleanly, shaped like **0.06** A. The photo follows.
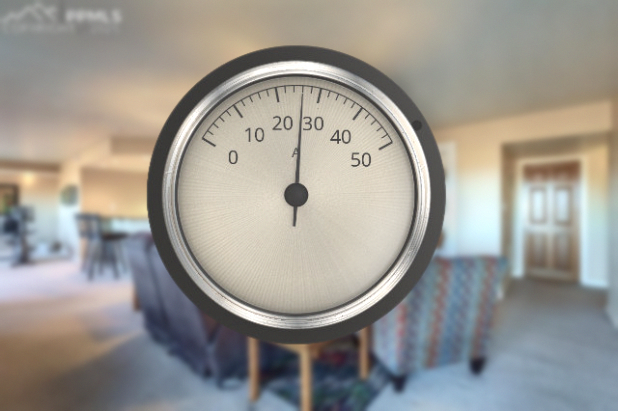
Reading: **26** A
